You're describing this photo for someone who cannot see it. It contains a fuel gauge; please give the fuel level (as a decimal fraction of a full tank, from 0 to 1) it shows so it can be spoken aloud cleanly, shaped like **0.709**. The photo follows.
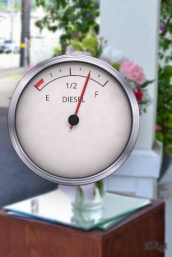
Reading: **0.75**
